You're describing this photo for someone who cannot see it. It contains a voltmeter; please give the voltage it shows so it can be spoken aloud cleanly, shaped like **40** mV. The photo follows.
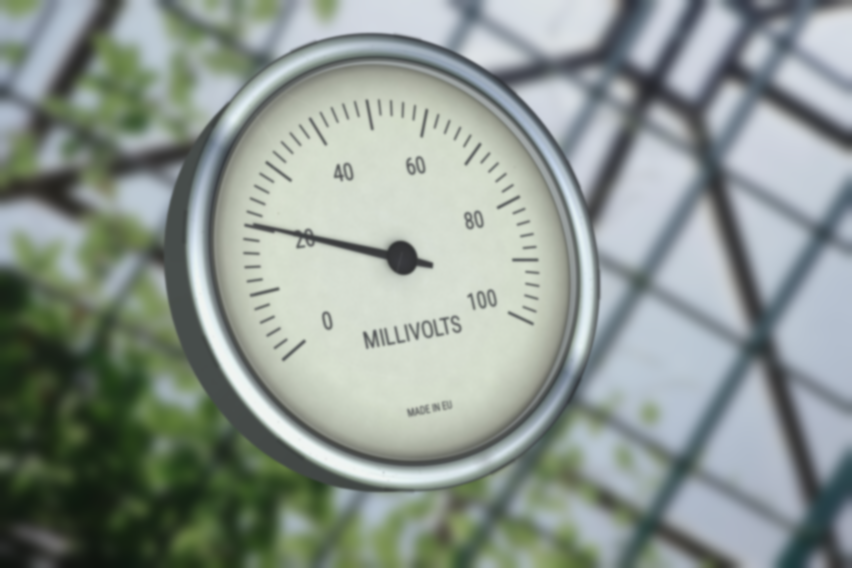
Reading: **20** mV
